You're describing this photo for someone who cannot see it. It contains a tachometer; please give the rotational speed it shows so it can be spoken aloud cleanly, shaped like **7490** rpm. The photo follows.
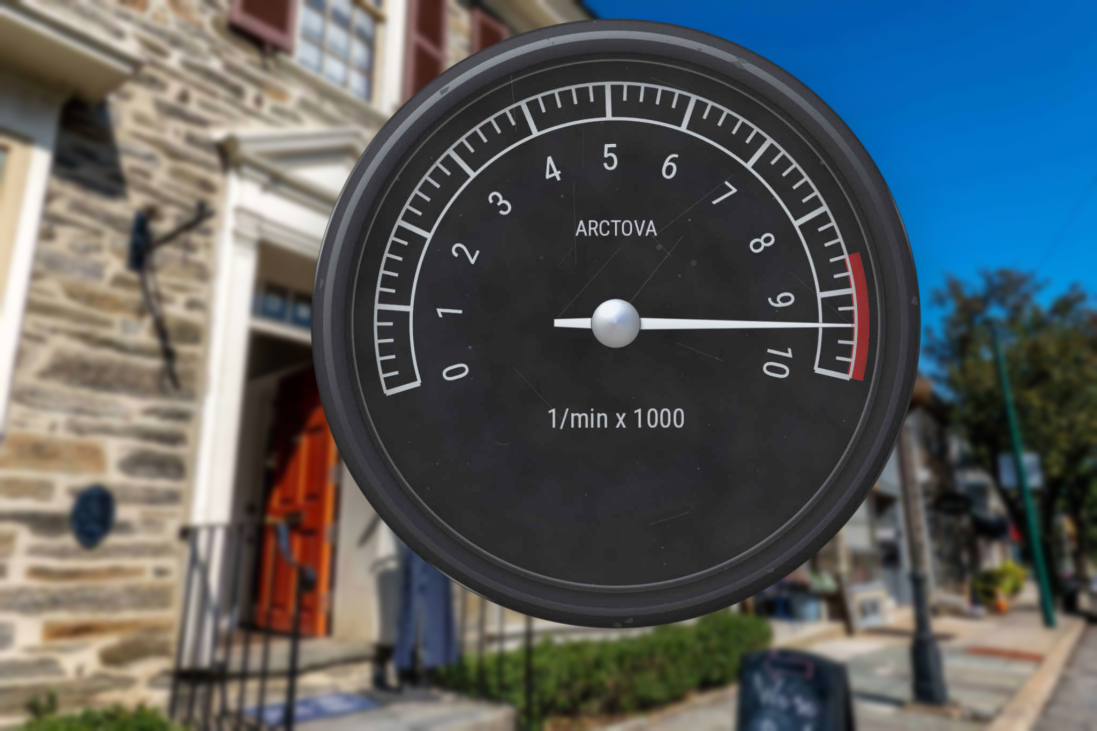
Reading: **9400** rpm
